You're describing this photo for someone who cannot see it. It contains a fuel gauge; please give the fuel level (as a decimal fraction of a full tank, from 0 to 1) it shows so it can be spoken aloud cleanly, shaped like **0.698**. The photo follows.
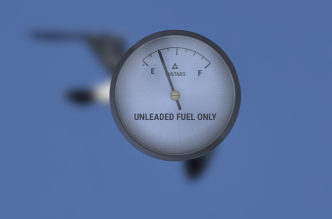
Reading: **0.25**
